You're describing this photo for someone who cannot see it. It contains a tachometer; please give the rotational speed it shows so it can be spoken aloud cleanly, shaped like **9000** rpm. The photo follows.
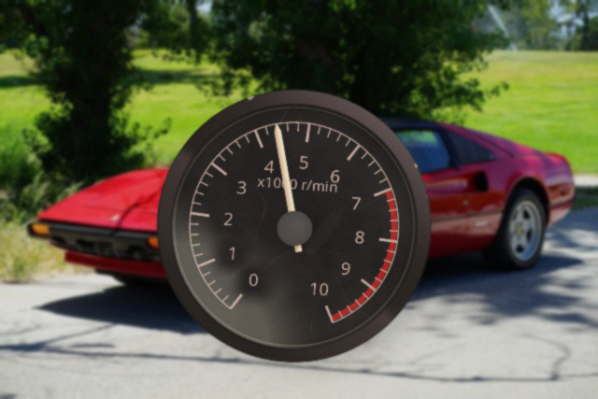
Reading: **4400** rpm
